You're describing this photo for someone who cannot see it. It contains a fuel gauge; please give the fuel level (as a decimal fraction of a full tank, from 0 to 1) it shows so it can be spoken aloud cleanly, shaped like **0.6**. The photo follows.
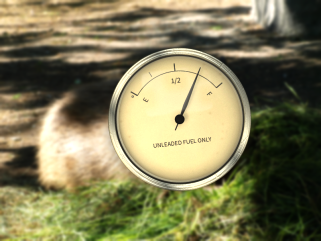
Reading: **0.75**
